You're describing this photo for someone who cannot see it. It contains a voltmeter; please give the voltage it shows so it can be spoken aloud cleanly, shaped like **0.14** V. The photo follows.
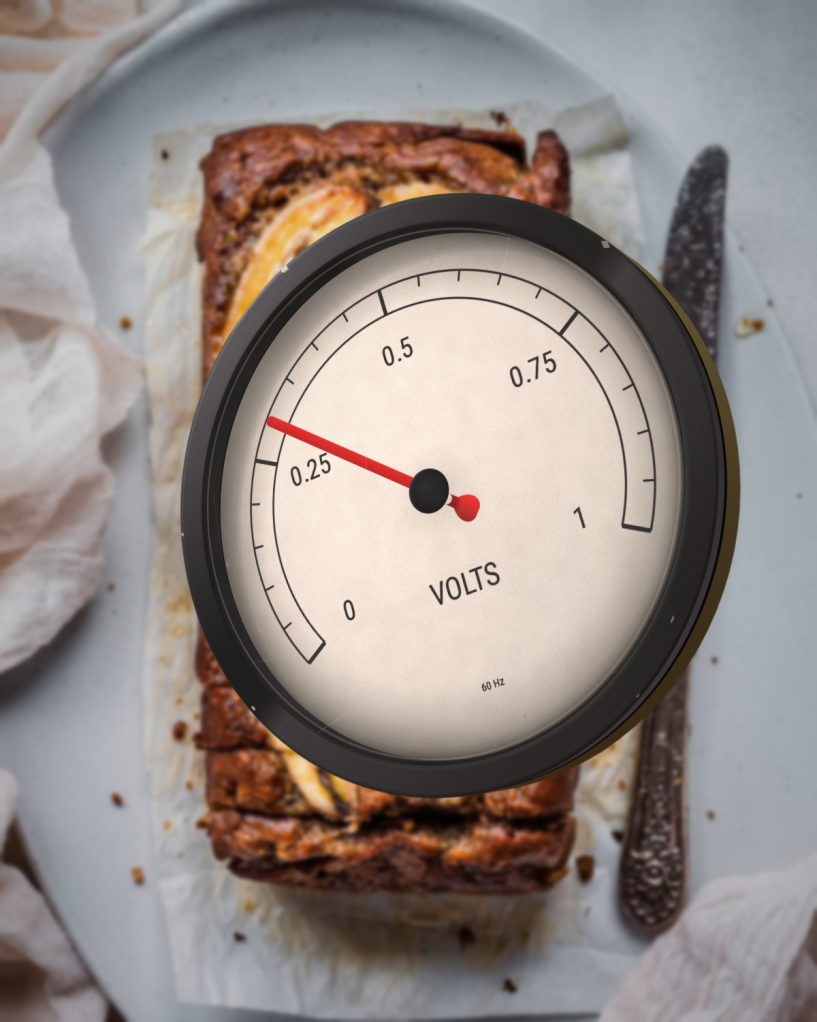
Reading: **0.3** V
